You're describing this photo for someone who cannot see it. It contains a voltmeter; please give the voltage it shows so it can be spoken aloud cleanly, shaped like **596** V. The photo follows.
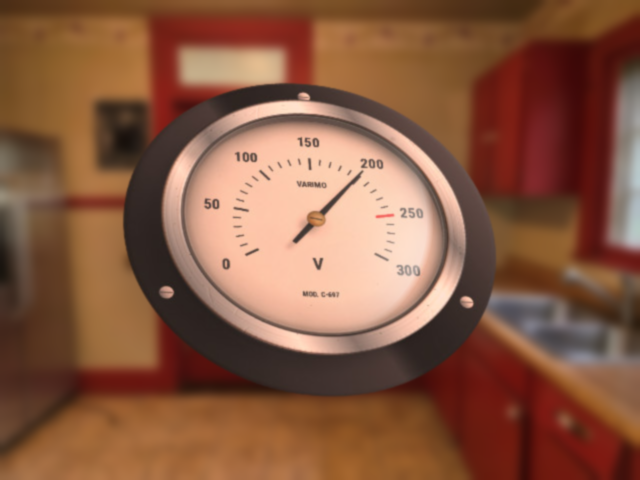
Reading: **200** V
